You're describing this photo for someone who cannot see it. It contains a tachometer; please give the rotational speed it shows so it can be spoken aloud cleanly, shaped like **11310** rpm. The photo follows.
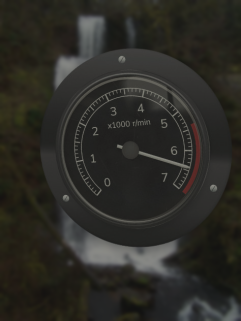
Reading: **6400** rpm
